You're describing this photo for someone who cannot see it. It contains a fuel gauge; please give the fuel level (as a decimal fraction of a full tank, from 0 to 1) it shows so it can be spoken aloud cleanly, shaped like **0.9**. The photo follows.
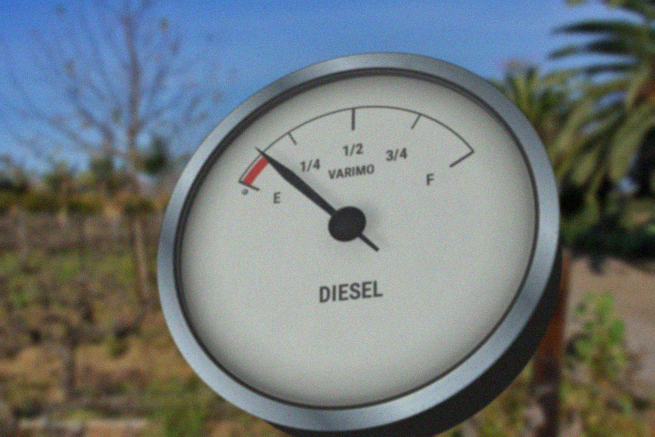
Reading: **0.125**
